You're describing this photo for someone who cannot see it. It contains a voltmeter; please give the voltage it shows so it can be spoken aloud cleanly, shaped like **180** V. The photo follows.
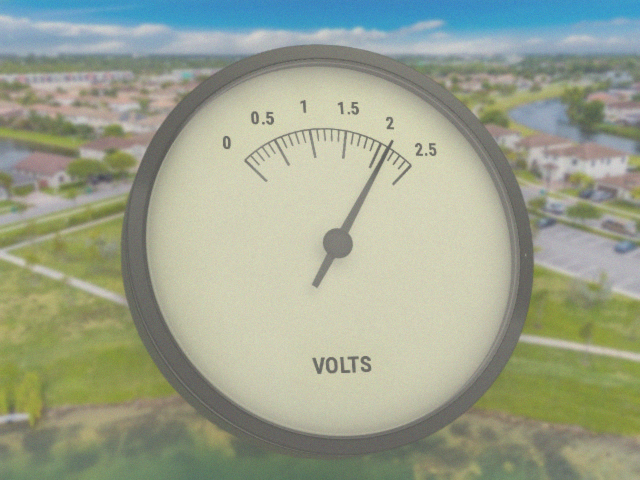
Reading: **2.1** V
